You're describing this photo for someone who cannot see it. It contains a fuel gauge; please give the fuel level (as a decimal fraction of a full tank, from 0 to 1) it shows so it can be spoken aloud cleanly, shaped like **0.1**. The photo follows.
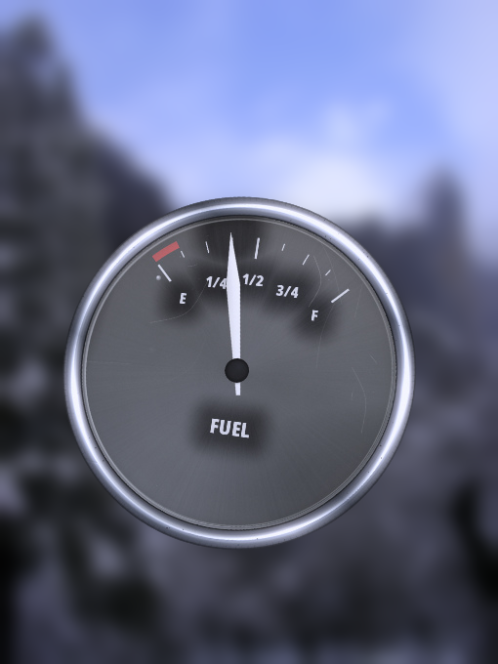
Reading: **0.375**
